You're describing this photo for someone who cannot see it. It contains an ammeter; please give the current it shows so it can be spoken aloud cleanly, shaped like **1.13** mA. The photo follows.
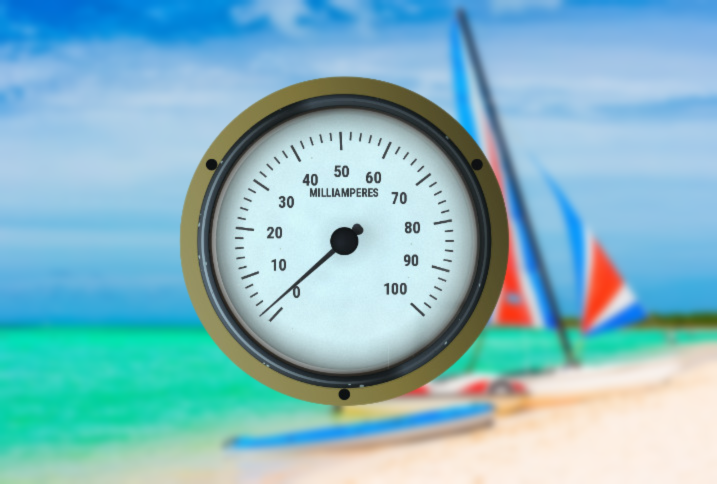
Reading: **2** mA
